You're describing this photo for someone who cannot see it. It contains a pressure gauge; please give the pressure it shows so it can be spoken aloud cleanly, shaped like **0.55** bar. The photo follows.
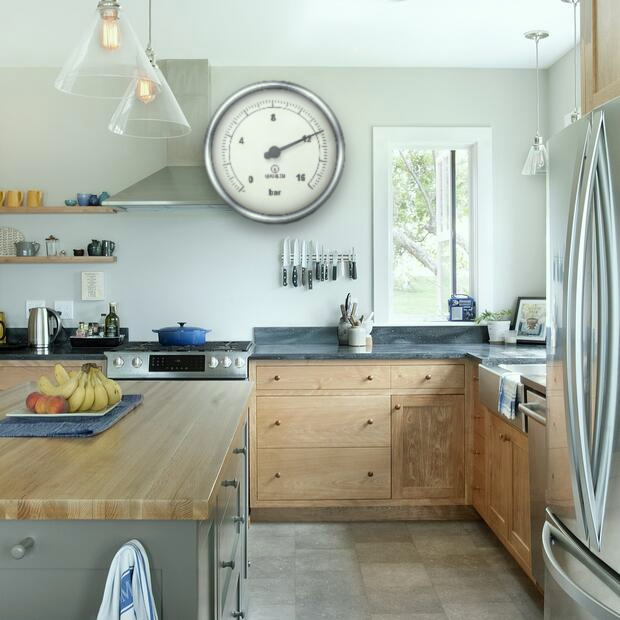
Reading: **12** bar
